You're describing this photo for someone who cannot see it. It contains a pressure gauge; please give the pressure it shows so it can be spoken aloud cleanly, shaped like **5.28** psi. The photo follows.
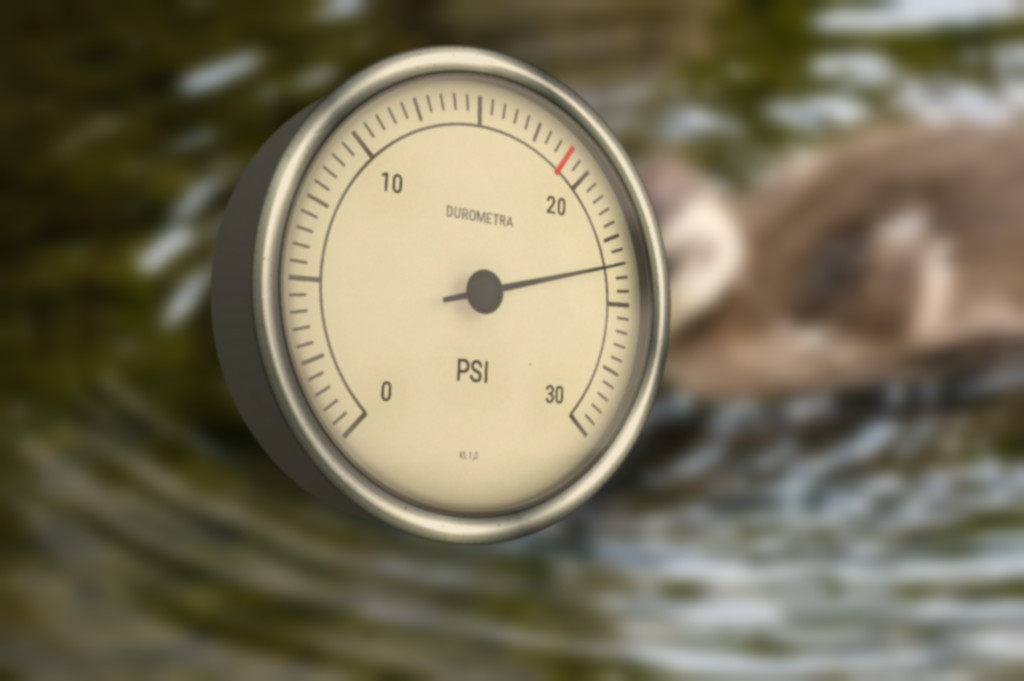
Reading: **23.5** psi
